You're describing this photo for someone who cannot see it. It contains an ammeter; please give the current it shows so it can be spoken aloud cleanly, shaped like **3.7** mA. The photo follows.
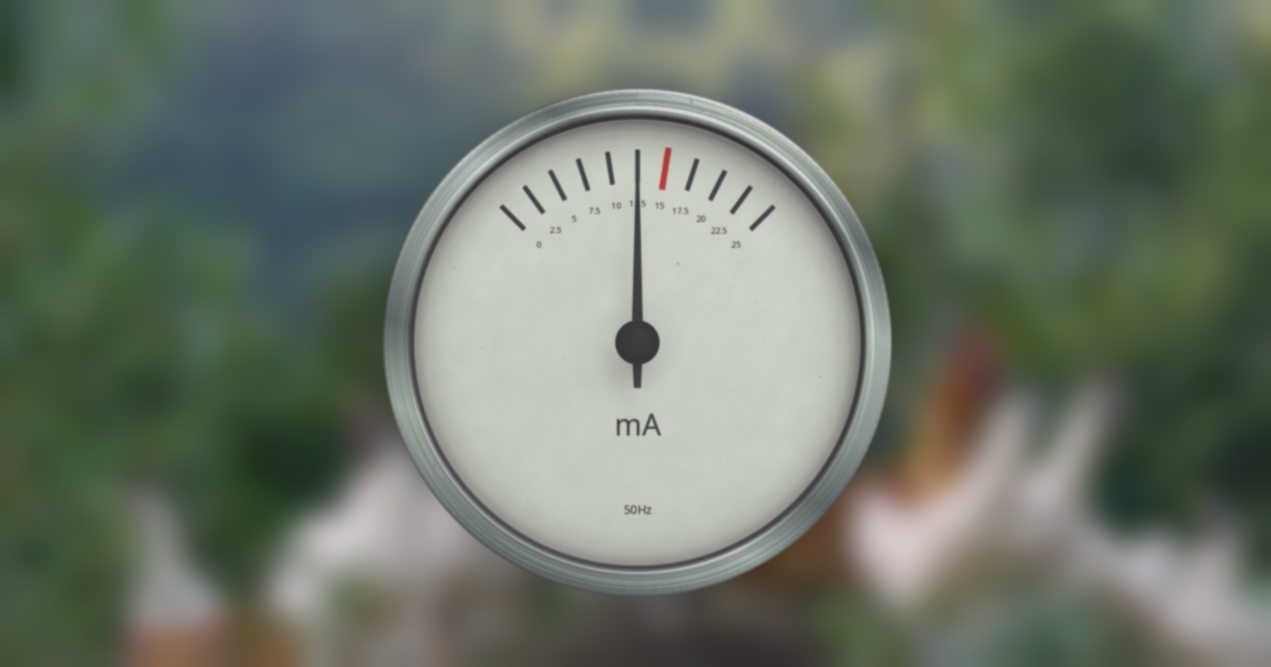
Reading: **12.5** mA
